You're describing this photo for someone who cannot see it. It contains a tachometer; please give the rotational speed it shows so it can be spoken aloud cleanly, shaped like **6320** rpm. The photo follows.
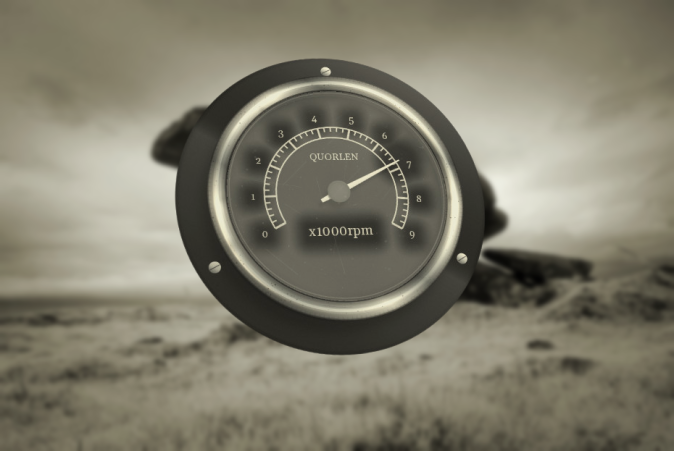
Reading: **6800** rpm
